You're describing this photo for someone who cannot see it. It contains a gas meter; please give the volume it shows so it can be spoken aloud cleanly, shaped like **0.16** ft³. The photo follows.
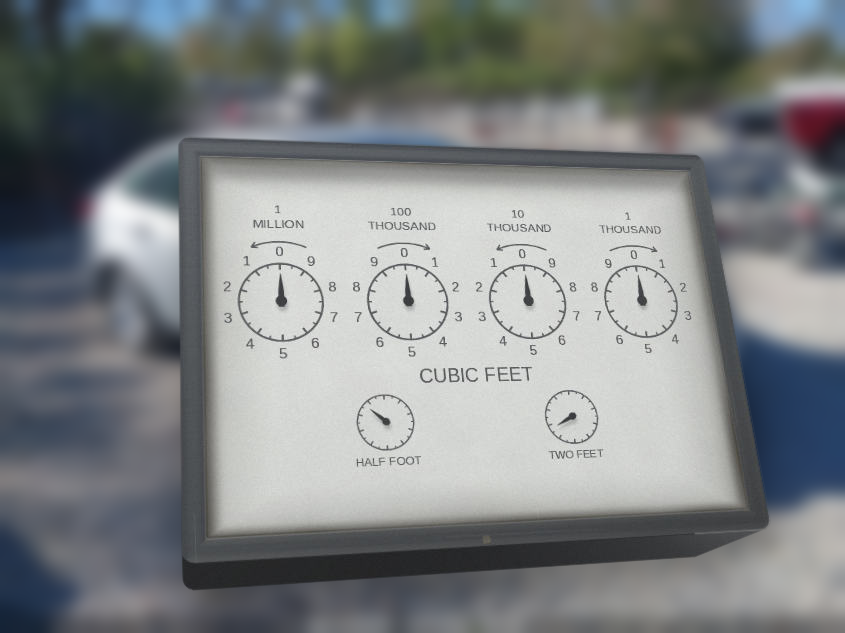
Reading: **0** ft³
